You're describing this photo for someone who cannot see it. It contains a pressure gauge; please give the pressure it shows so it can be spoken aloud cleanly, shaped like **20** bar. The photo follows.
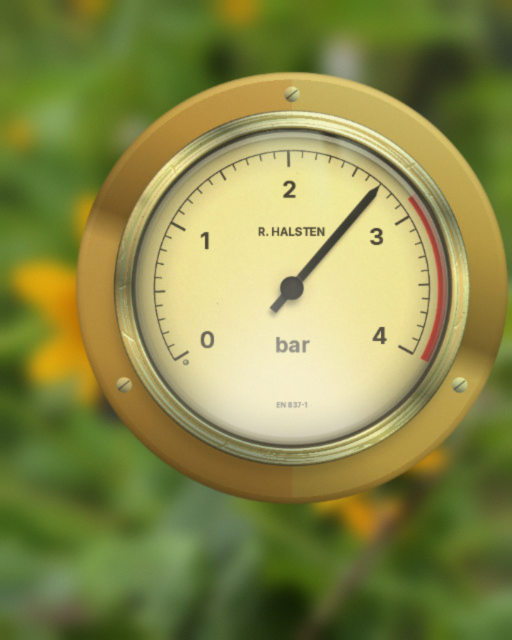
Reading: **2.7** bar
